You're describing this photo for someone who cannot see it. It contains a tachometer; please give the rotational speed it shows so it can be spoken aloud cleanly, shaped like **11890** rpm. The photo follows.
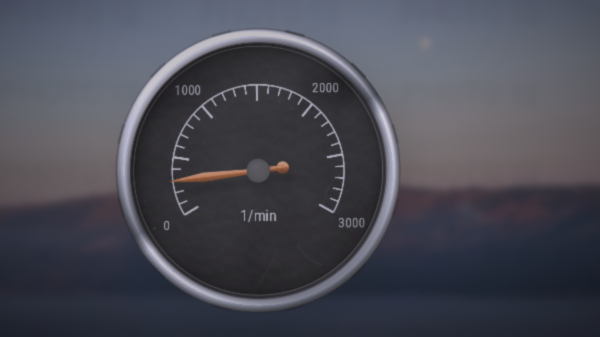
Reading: **300** rpm
